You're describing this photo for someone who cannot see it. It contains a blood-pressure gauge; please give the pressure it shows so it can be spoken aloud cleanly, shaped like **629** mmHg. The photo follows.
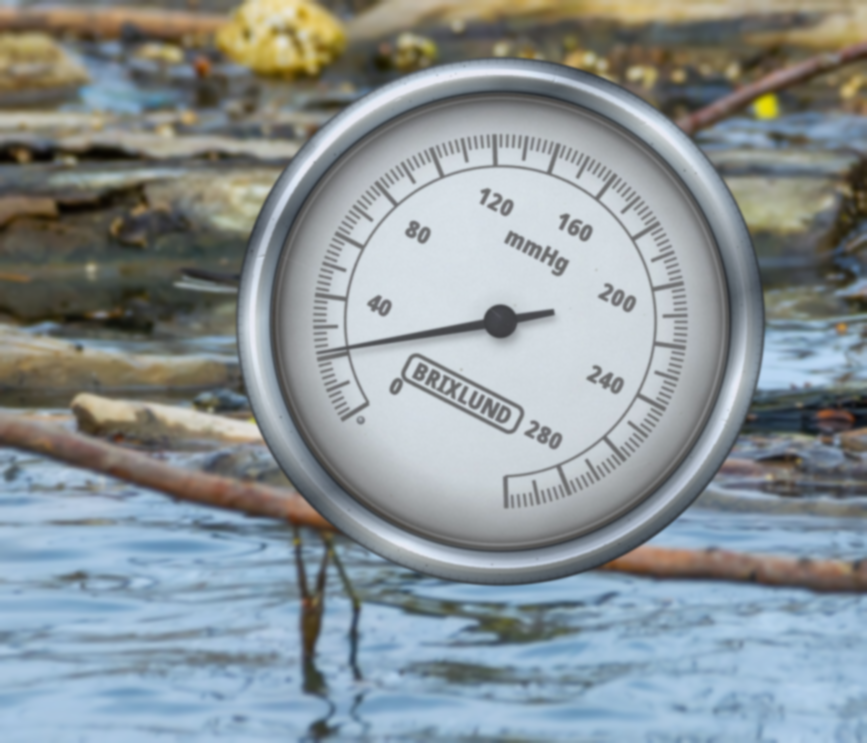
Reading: **22** mmHg
